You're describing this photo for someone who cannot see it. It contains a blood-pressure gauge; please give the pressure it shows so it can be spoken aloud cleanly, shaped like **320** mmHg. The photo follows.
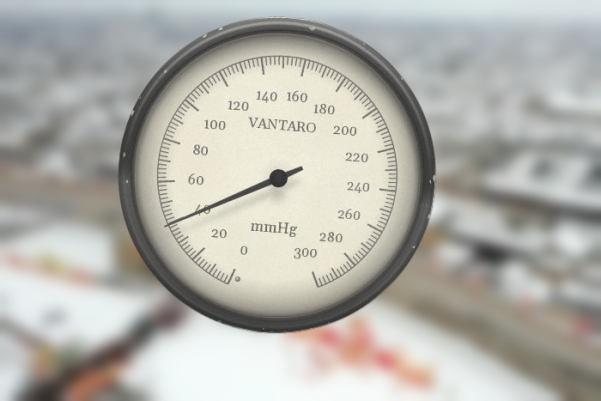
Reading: **40** mmHg
